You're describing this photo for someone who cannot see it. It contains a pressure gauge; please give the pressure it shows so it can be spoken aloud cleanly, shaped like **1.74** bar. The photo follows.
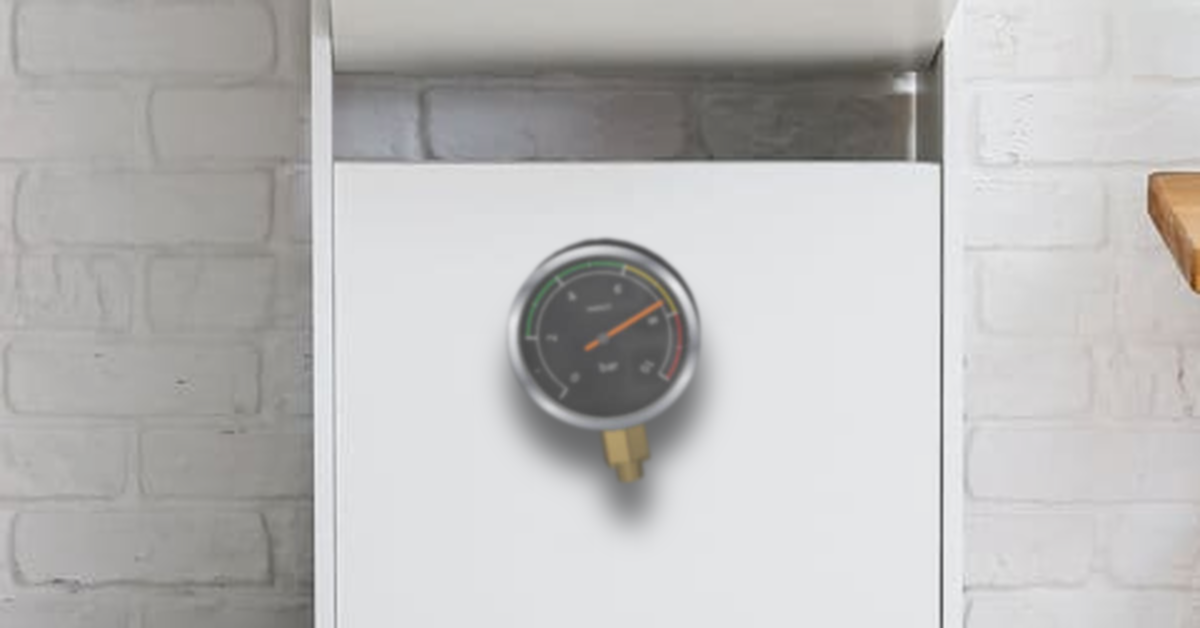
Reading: **7.5** bar
